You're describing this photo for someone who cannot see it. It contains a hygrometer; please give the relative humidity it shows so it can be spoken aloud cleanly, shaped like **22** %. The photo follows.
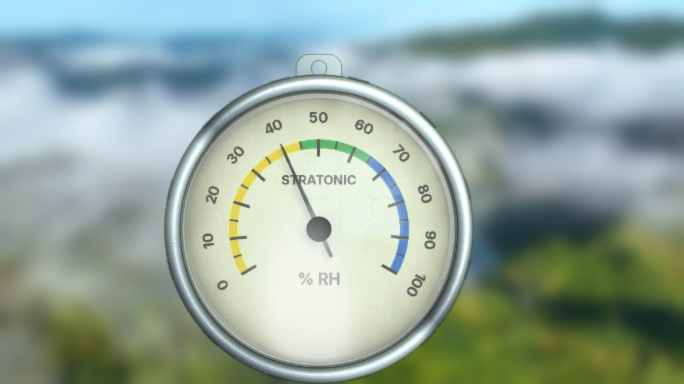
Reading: **40** %
